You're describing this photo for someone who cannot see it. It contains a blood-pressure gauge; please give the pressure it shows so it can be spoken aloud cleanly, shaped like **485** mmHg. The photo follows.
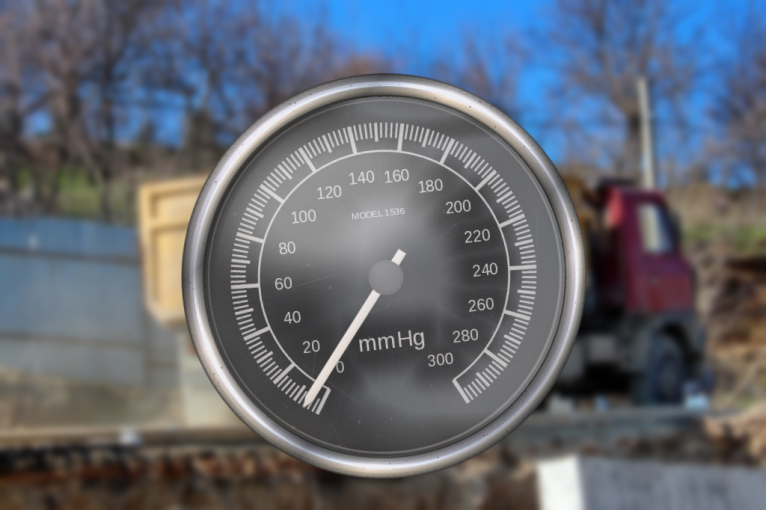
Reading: **6** mmHg
